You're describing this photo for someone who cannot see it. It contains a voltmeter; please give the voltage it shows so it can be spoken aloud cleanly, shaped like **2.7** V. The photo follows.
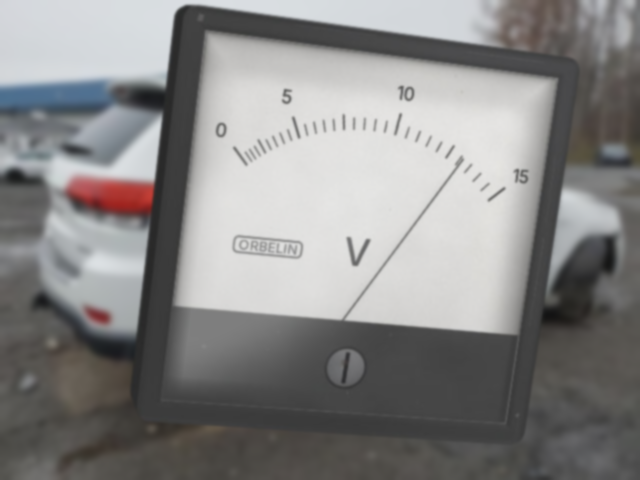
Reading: **13** V
